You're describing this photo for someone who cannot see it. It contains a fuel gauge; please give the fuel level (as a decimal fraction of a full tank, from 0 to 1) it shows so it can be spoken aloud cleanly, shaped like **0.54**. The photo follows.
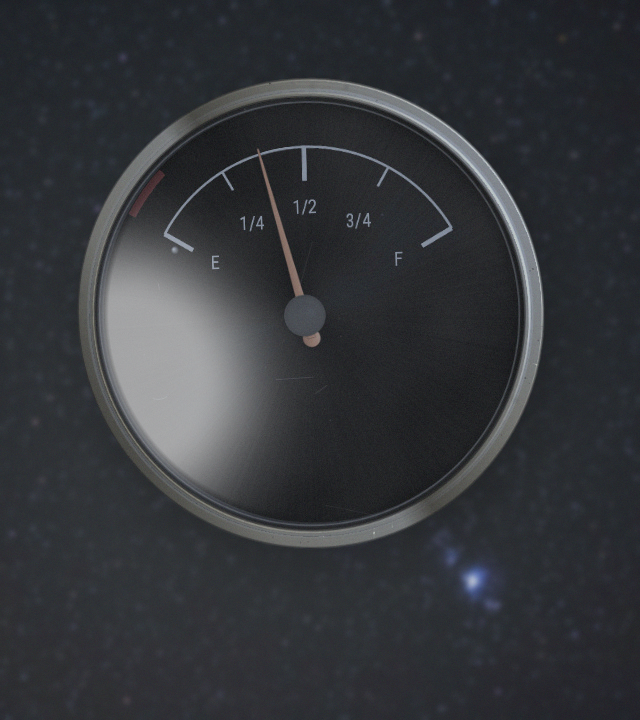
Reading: **0.375**
